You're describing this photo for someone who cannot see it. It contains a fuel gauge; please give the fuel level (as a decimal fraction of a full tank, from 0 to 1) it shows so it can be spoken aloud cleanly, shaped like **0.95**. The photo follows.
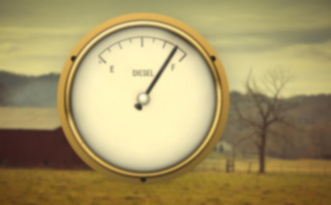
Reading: **0.875**
